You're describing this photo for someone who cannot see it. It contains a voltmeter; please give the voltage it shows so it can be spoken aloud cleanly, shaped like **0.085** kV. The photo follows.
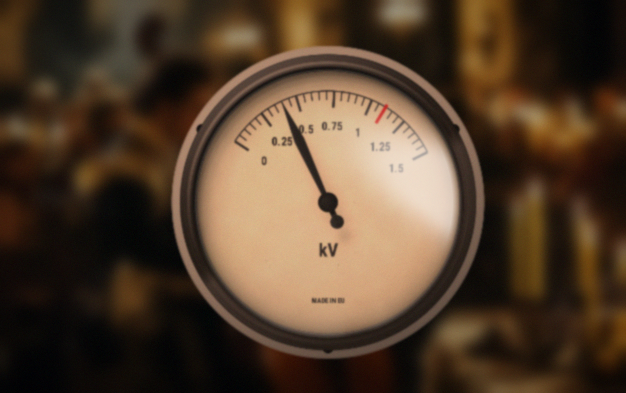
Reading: **0.4** kV
